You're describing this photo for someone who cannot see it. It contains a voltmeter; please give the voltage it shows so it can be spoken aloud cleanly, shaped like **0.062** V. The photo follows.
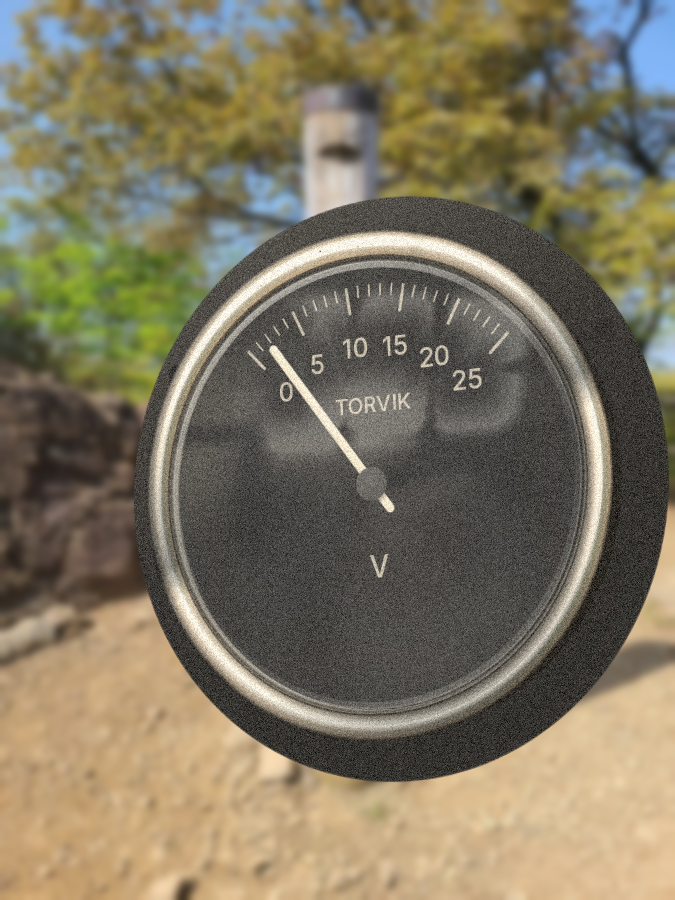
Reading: **2** V
